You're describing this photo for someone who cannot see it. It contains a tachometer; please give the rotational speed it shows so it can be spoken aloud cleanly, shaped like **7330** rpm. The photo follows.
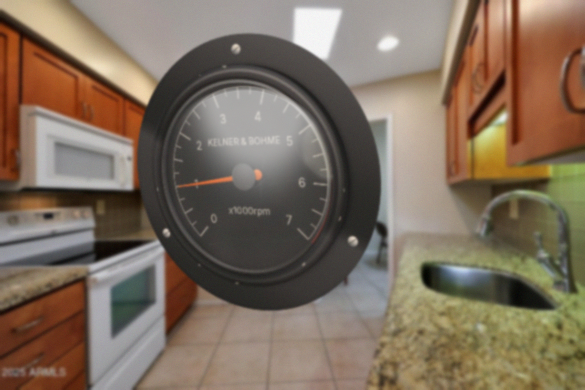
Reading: **1000** rpm
